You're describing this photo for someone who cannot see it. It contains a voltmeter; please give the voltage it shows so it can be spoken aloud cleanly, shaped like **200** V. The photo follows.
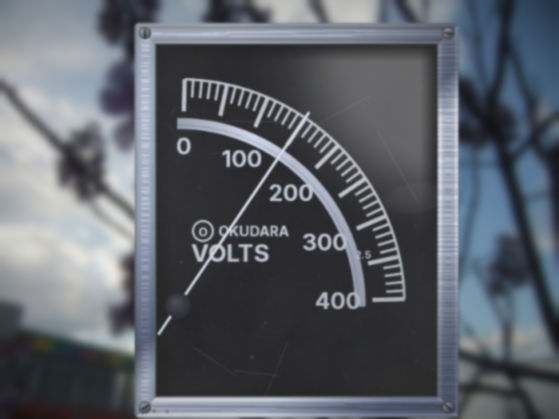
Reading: **150** V
